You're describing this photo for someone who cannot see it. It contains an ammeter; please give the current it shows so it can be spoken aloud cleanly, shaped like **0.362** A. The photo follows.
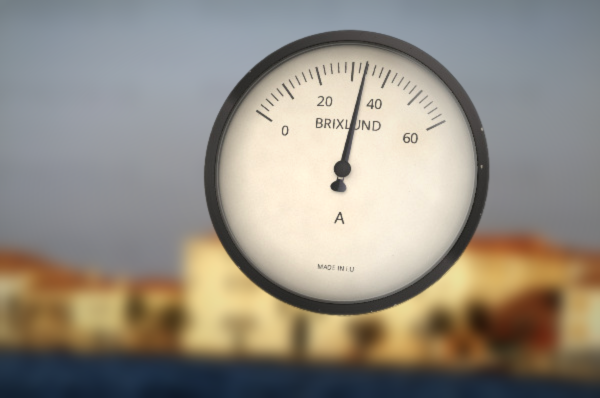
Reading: **34** A
